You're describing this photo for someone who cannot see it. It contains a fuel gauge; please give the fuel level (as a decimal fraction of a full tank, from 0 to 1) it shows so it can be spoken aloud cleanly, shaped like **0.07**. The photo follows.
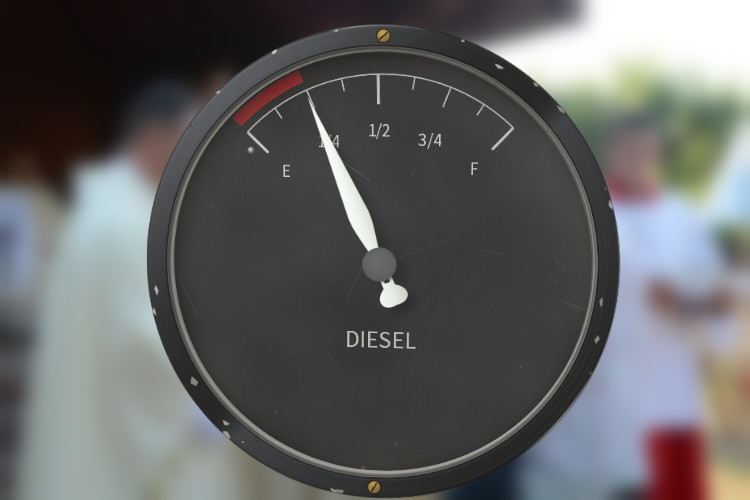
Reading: **0.25**
